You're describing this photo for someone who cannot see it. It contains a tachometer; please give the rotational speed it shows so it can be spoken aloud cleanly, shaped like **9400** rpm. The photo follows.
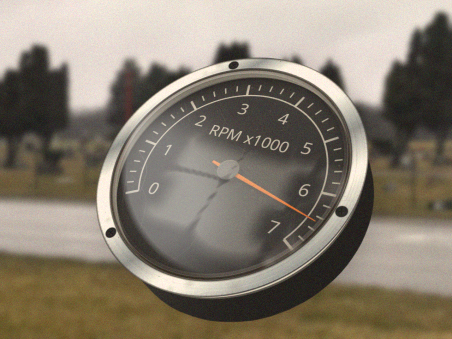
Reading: **6500** rpm
